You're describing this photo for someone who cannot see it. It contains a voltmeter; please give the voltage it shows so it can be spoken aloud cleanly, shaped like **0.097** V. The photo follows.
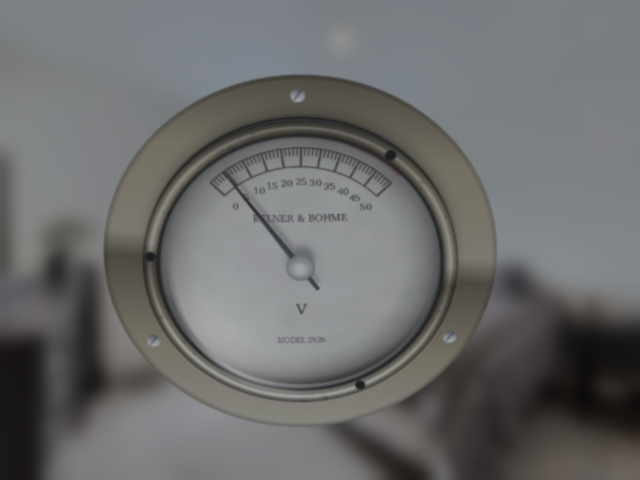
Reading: **5** V
